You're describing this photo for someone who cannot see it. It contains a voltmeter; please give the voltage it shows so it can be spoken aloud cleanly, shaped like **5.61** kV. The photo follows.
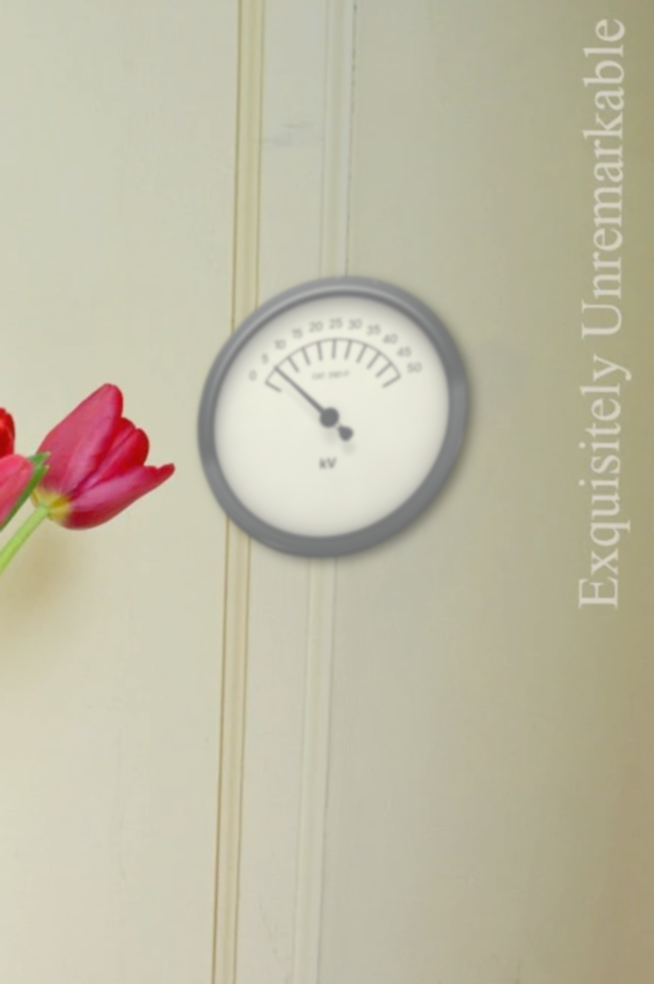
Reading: **5** kV
